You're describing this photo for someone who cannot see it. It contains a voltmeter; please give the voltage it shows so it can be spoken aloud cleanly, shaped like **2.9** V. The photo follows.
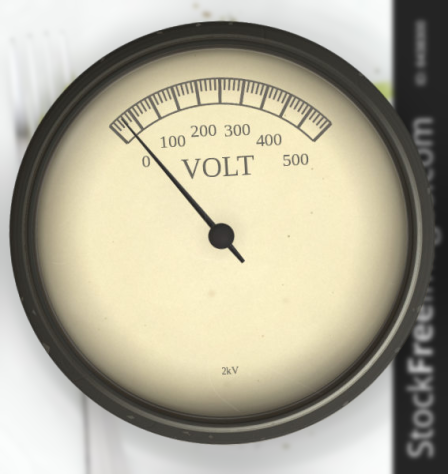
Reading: **30** V
